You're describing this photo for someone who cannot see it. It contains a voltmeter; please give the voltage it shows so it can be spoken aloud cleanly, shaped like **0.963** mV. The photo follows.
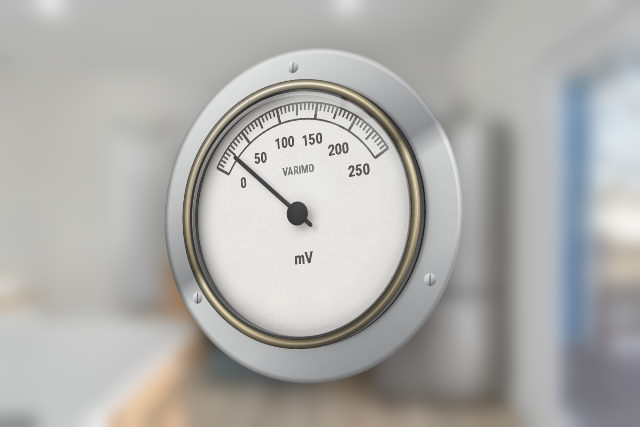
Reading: **25** mV
